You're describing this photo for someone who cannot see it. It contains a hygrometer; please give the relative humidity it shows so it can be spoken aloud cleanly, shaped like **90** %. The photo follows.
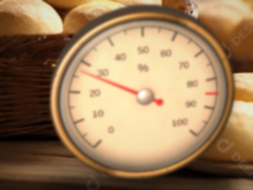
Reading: **27.5** %
